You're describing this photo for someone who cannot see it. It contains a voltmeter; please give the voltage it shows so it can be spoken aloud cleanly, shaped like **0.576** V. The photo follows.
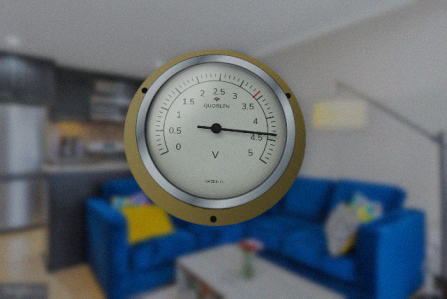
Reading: **4.4** V
